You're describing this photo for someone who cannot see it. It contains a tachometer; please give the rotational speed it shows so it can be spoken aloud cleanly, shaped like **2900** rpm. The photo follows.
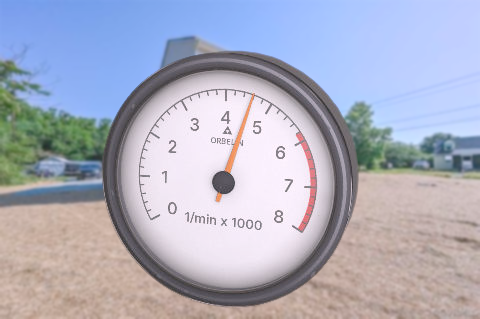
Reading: **4600** rpm
